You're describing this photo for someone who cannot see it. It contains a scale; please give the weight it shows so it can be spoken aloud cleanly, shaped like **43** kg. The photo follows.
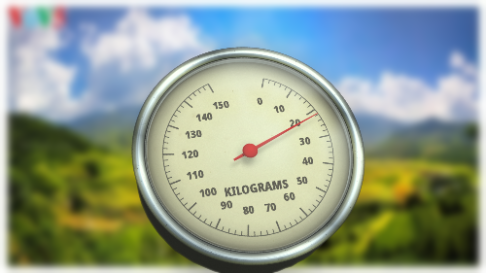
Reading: **22** kg
